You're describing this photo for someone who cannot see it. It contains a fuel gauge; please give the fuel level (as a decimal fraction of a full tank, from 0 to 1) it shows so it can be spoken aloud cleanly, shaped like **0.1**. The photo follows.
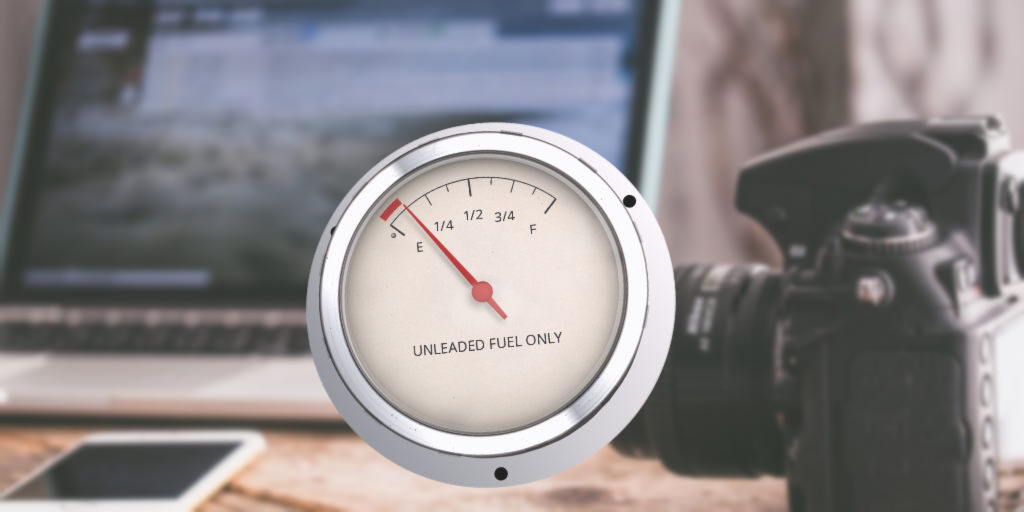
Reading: **0.125**
